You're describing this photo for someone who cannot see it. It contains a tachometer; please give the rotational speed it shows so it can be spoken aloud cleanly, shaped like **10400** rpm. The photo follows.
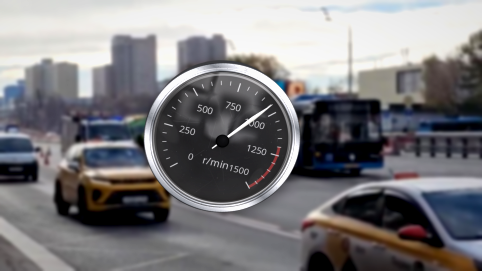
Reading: **950** rpm
